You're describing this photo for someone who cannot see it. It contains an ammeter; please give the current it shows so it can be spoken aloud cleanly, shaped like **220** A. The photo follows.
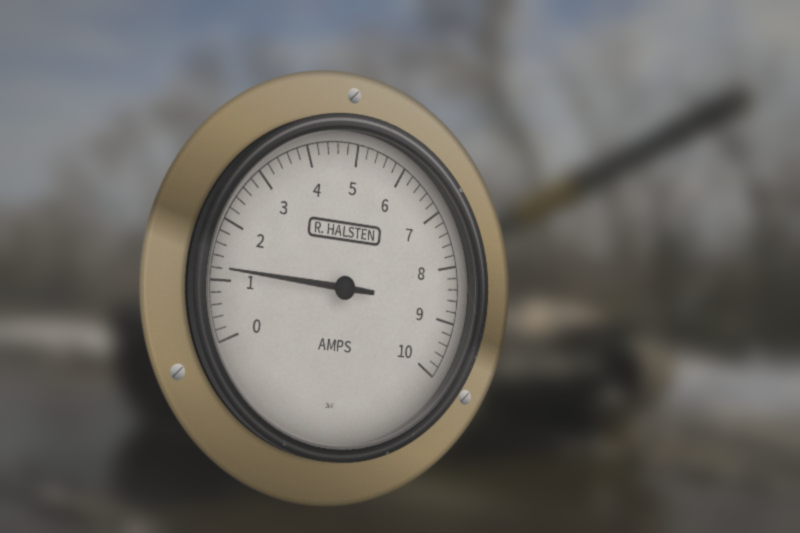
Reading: **1.2** A
